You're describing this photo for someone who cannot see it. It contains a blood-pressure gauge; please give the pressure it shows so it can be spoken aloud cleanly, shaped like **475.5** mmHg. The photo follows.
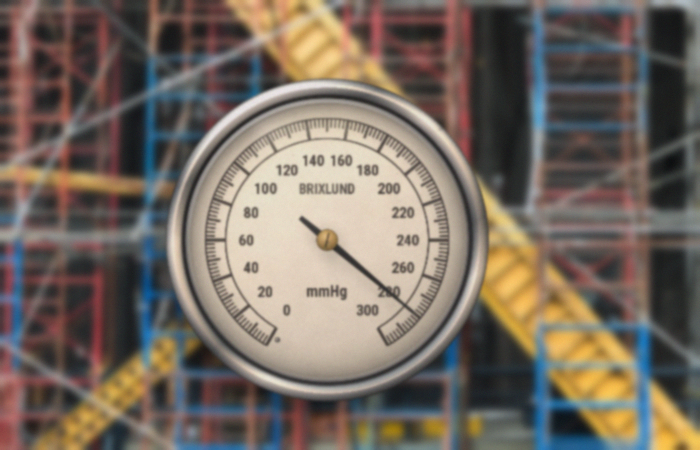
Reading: **280** mmHg
